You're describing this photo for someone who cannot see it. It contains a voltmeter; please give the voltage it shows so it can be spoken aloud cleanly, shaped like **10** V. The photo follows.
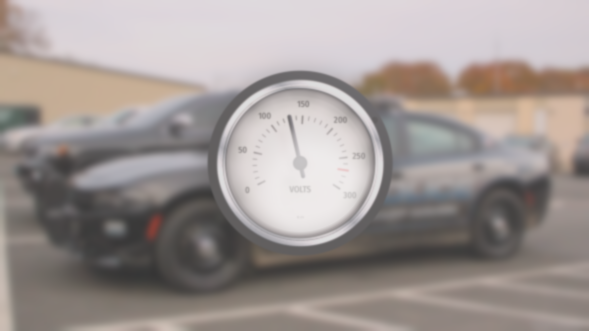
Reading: **130** V
